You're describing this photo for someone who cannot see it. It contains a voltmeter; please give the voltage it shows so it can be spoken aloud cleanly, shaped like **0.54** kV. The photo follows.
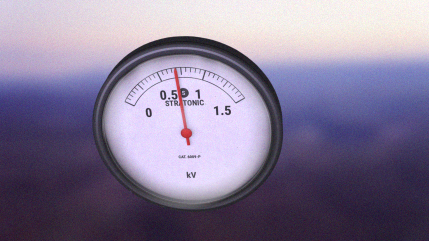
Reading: **0.7** kV
